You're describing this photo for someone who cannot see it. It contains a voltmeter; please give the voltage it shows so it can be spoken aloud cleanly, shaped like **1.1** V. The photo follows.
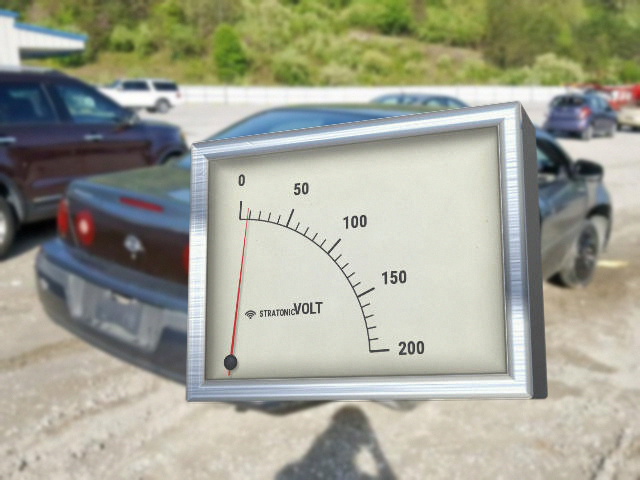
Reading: **10** V
